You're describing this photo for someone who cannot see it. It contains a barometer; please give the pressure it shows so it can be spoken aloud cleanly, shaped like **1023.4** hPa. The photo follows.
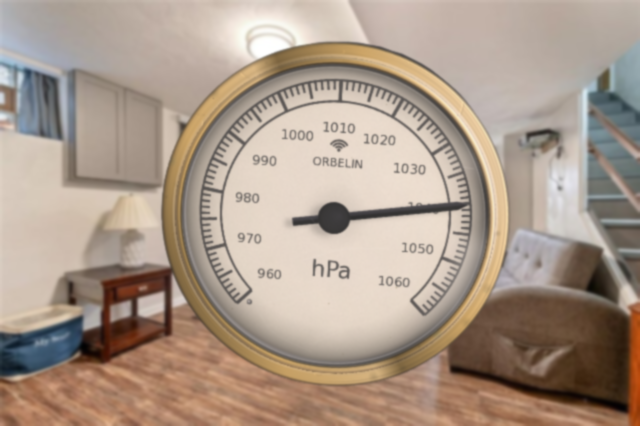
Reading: **1040** hPa
